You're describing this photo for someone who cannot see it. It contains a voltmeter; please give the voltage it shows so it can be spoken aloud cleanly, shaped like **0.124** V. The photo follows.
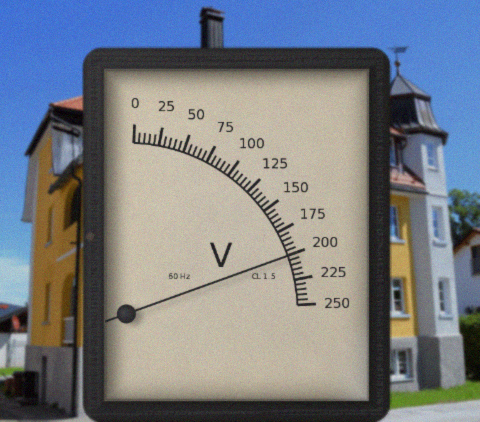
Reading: **200** V
